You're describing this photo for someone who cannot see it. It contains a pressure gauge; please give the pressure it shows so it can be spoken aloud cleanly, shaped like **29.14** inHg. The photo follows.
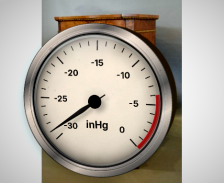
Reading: **-29** inHg
